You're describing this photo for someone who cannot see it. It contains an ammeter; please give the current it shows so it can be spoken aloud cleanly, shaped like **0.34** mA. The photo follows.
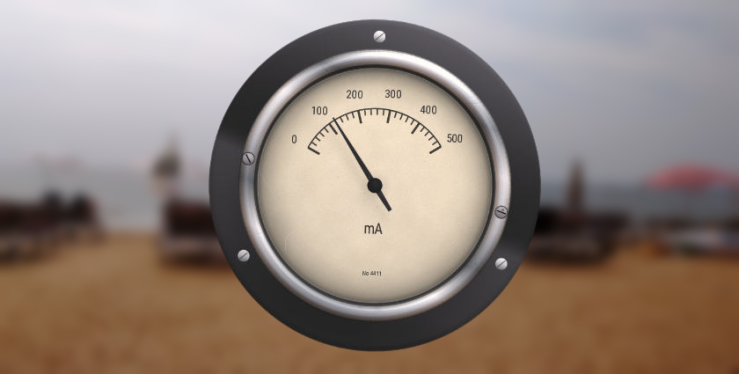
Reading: **120** mA
